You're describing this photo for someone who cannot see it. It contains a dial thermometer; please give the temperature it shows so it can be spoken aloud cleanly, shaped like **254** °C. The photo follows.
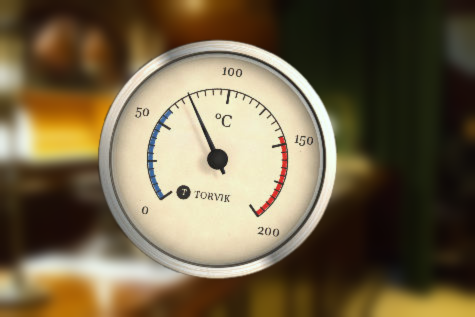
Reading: **75** °C
